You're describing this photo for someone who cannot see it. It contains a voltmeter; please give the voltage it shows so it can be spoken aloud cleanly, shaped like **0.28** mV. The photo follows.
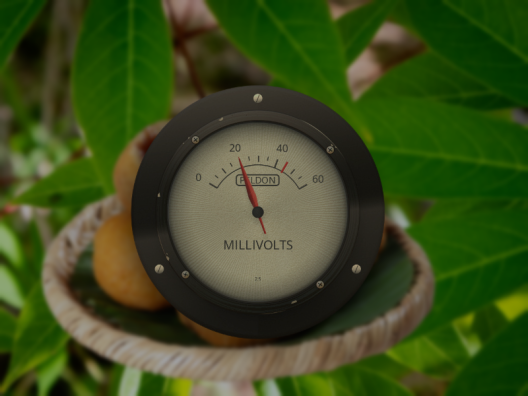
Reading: **20** mV
